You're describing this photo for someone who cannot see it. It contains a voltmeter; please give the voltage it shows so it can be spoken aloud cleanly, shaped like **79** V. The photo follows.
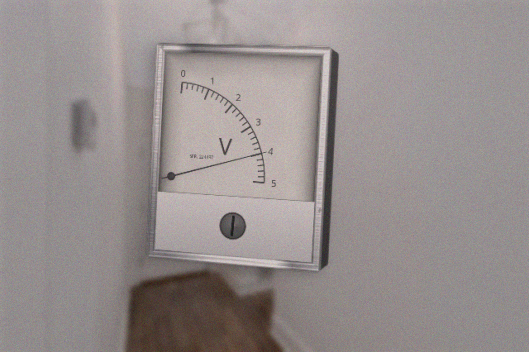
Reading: **4** V
